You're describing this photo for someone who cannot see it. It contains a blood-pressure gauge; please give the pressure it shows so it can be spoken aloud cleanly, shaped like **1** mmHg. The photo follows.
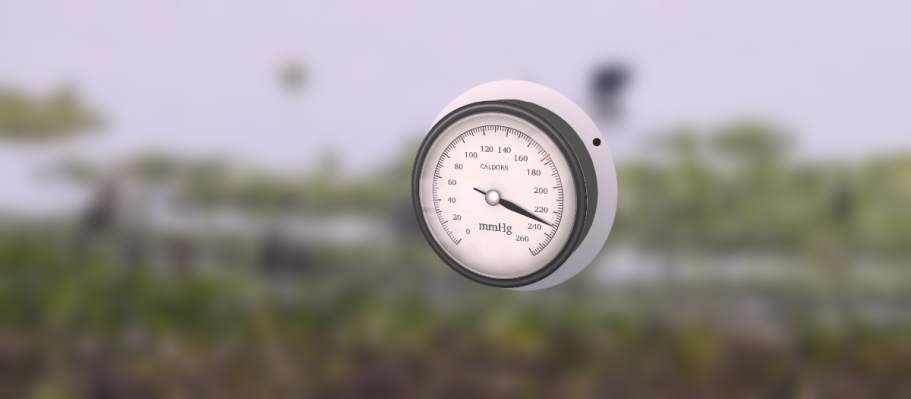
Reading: **230** mmHg
